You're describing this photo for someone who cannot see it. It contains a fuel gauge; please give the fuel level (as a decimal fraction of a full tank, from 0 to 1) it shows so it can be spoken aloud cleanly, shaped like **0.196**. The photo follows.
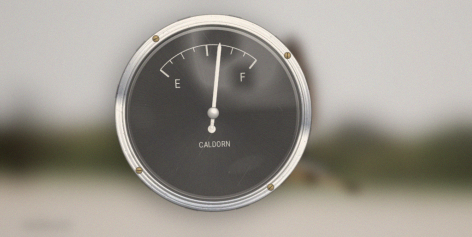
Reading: **0.625**
